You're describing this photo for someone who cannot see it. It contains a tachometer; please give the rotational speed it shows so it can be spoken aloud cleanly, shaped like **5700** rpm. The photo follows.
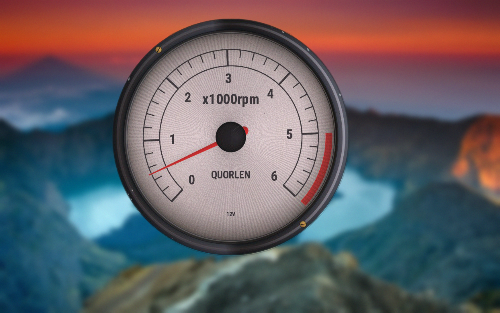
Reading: **500** rpm
